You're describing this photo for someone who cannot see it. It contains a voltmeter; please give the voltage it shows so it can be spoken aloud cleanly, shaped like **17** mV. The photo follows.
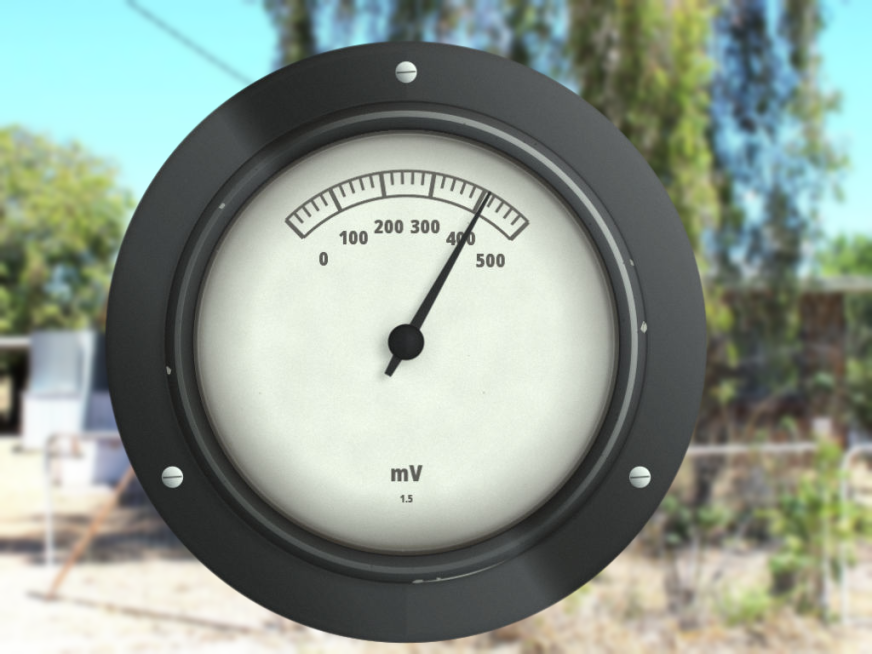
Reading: **410** mV
